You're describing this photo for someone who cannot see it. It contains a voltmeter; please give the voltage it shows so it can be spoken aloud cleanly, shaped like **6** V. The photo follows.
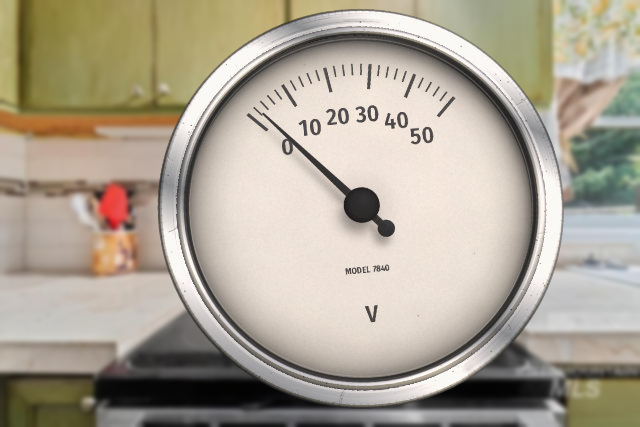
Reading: **2** V
